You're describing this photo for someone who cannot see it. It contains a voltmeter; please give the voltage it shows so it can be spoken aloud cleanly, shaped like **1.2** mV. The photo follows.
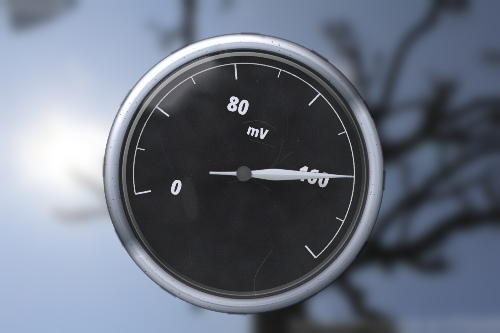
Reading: **160** mV
